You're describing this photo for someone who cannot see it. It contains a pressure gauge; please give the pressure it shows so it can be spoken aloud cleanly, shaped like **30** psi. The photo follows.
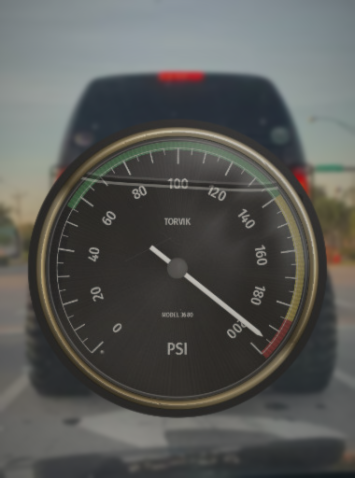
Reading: **195** psi
